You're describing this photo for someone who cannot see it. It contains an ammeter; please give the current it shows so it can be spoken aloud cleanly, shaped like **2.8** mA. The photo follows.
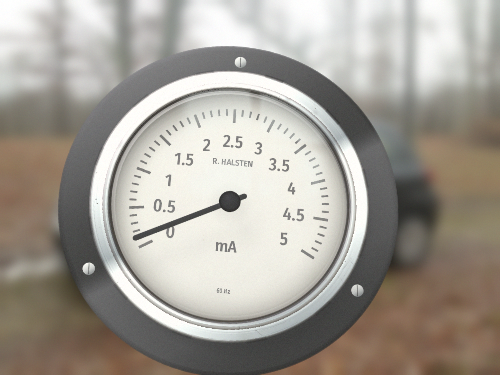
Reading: **0.1** mA
